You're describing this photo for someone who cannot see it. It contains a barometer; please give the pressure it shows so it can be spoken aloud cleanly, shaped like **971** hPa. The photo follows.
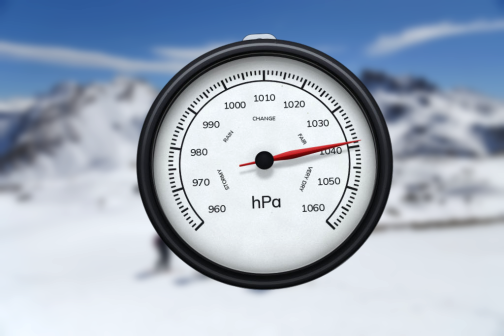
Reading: **1039** hPa
